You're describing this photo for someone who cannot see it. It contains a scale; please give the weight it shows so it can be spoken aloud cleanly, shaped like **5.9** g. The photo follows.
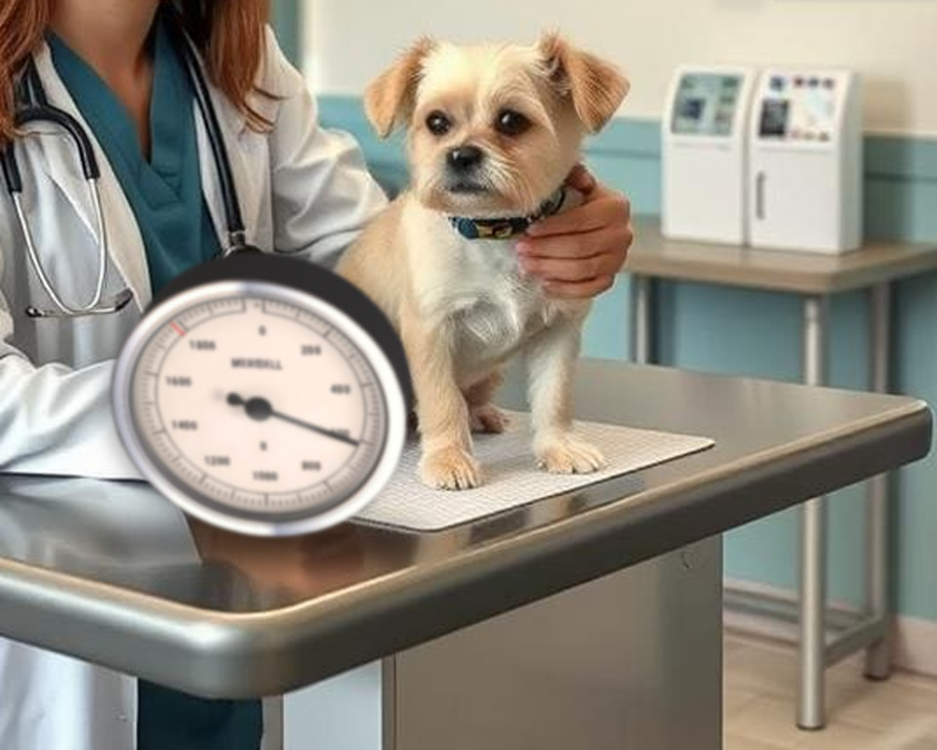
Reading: **600** g
